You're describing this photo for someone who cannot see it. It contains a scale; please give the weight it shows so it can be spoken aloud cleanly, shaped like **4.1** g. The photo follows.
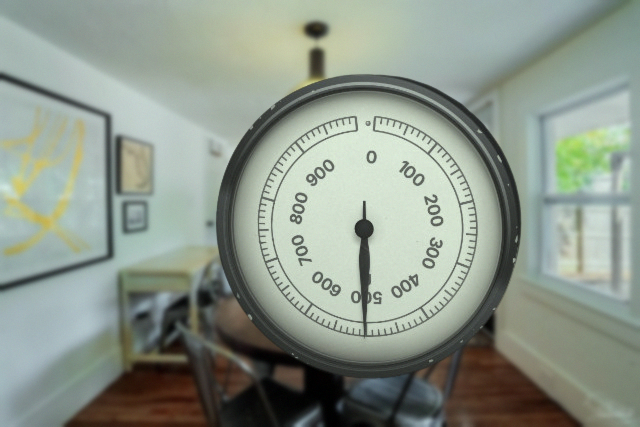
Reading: **500** g
